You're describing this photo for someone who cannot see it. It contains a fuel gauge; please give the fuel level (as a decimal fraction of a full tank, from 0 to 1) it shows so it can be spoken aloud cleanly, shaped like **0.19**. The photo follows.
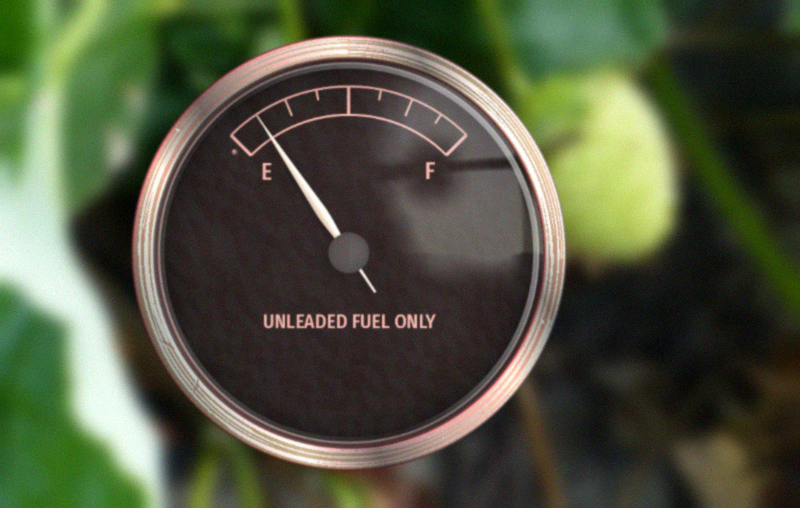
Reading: **0.125**
